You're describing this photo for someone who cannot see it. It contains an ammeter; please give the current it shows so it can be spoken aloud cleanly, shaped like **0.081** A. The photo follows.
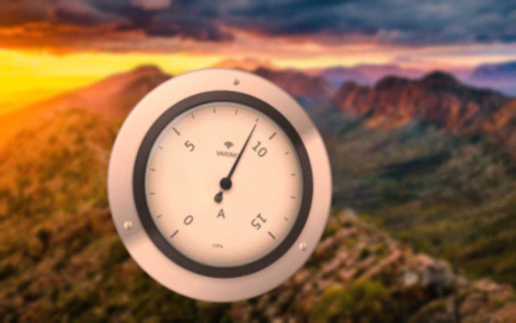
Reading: **9** A
